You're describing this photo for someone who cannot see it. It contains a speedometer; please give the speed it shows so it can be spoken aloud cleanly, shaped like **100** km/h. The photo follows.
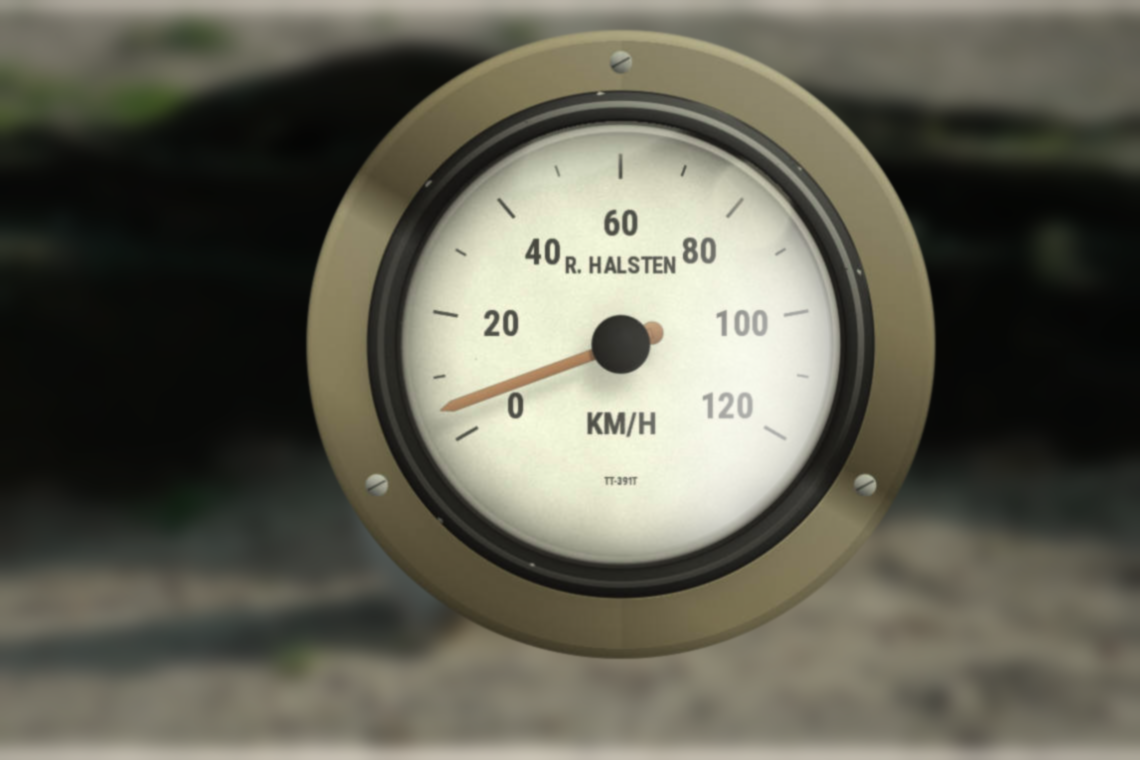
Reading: **5** km/h
